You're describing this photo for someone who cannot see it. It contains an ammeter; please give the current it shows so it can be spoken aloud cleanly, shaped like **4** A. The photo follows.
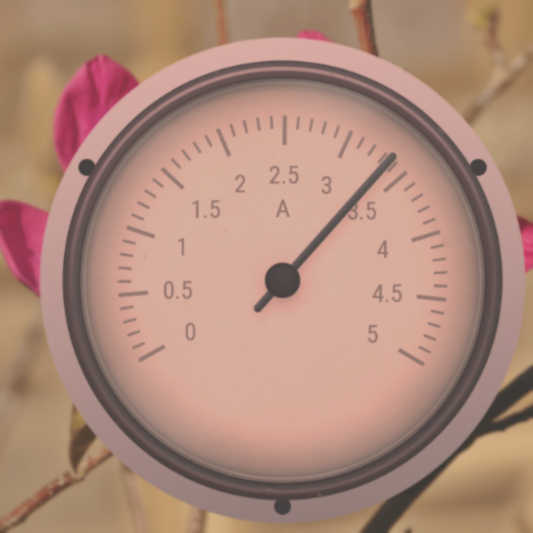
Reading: **3.35** A
